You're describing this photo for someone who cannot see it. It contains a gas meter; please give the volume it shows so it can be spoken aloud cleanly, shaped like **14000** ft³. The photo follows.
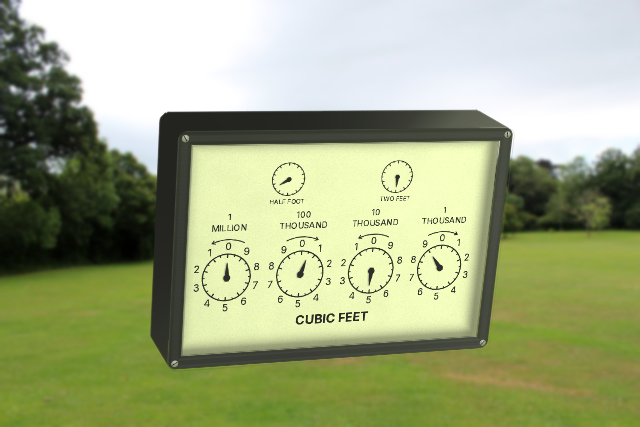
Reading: **4900** ft³
